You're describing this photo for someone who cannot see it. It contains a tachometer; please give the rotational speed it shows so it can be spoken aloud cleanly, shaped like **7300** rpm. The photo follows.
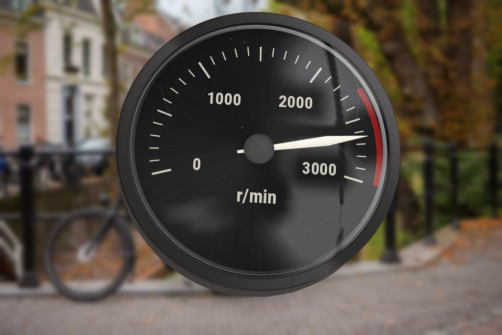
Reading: **2650** rpm
